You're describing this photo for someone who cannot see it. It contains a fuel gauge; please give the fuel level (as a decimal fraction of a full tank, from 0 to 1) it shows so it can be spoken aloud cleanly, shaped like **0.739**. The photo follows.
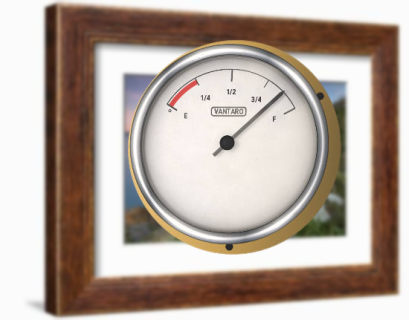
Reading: **0.875**
